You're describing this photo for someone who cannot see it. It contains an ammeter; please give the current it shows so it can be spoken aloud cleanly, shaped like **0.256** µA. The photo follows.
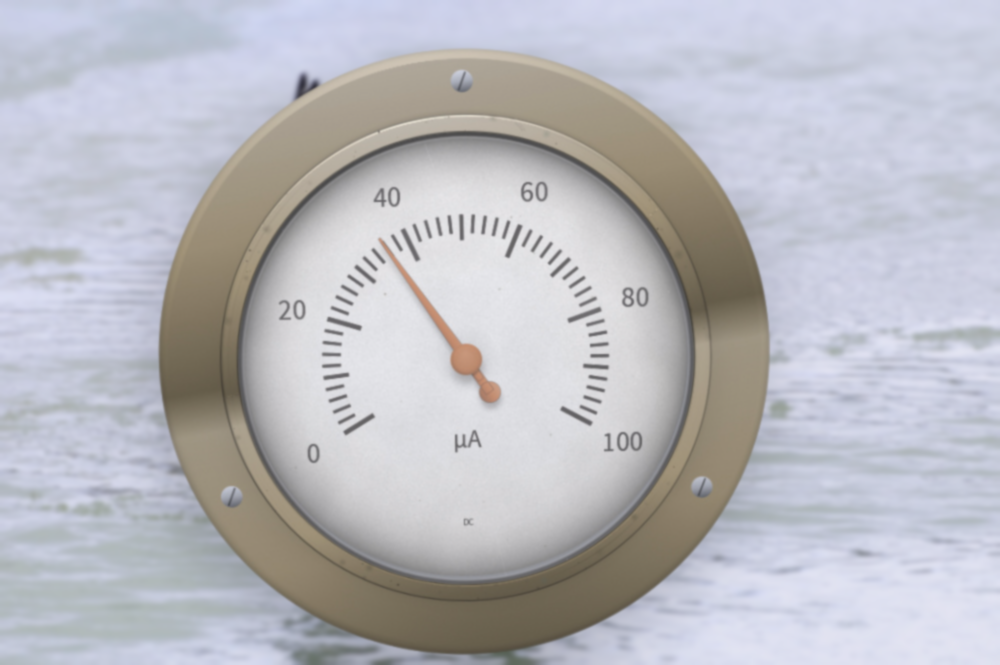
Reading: **36** µA
